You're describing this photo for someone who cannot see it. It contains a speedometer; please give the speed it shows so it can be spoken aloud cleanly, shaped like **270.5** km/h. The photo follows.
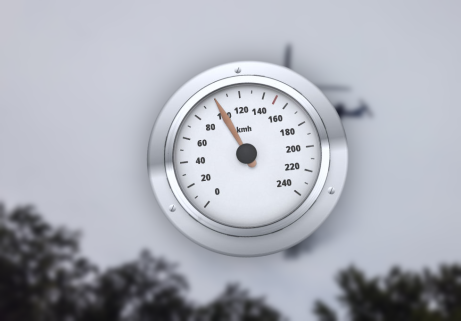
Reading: **100** km/h
